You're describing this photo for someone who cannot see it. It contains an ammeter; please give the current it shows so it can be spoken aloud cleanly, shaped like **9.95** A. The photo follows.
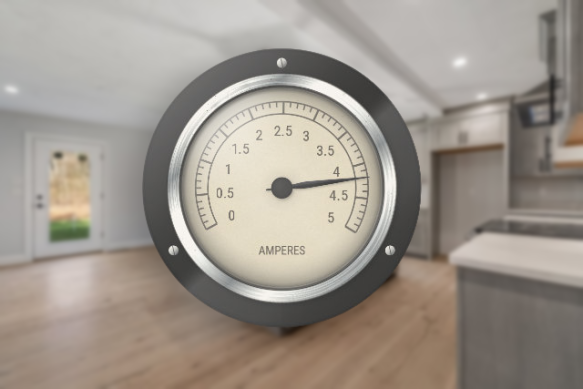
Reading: **4.2** A
